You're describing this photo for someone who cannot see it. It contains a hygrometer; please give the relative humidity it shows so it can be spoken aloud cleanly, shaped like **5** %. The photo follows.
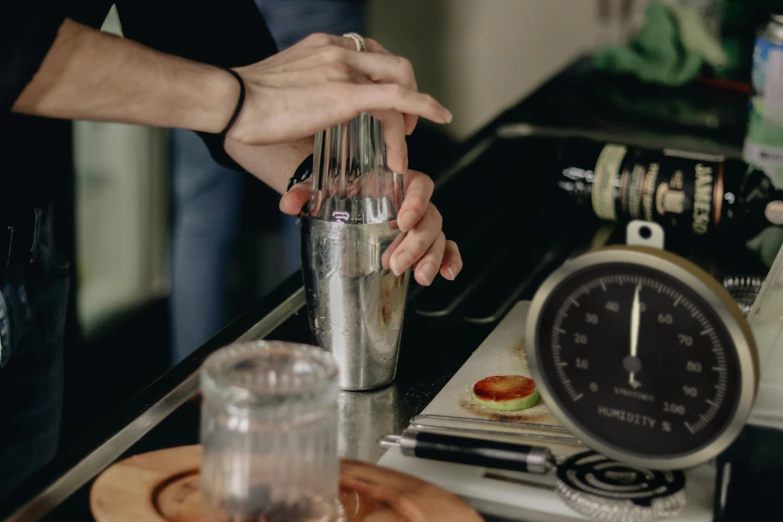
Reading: **50** %
